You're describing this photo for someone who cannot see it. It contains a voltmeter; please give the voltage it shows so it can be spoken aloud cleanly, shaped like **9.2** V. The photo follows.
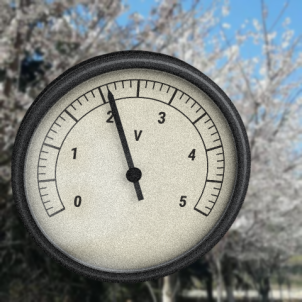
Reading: **2.1** V
